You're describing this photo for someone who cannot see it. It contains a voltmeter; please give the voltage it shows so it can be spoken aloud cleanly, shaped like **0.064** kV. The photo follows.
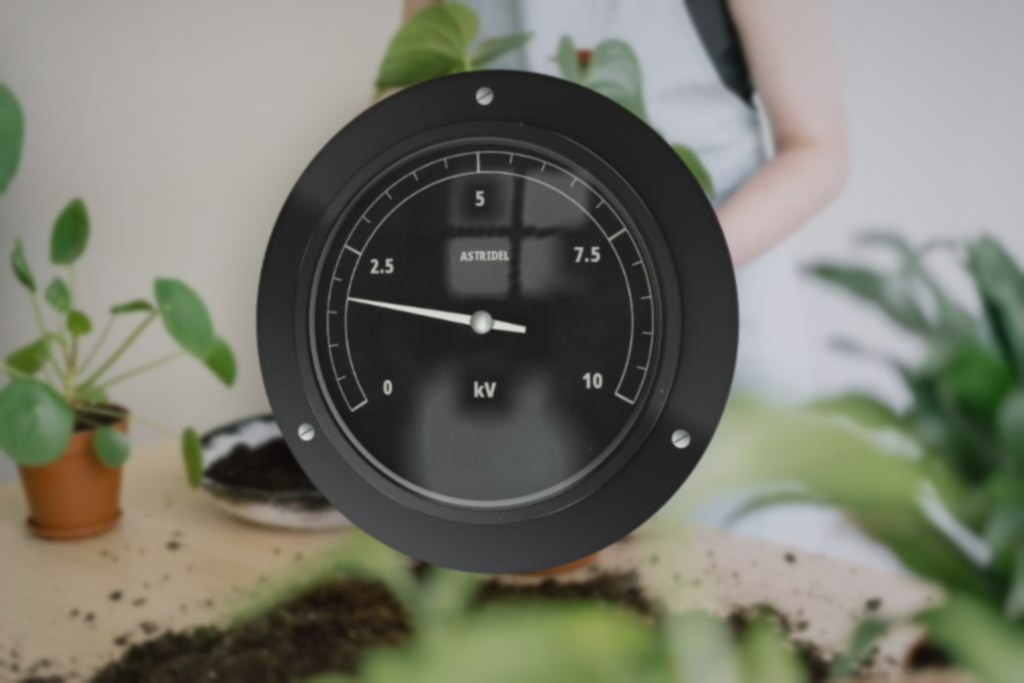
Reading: **1.75** kV
